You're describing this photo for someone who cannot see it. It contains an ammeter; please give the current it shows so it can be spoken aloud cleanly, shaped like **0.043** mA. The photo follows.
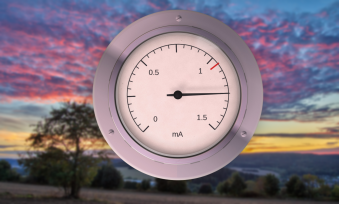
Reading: **1.25** mA
